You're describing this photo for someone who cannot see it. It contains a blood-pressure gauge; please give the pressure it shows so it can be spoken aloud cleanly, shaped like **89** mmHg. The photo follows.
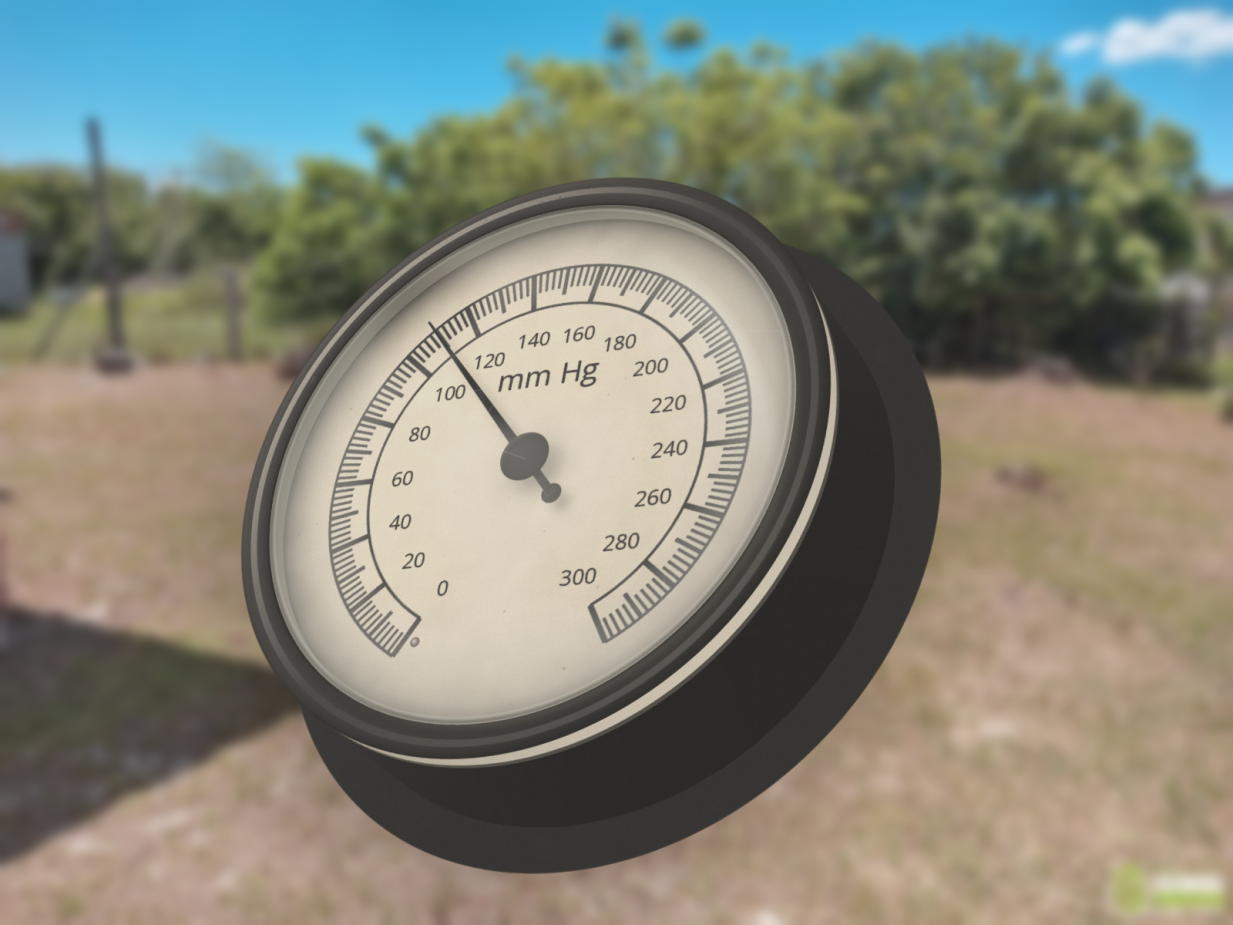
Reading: **110** mmHg
